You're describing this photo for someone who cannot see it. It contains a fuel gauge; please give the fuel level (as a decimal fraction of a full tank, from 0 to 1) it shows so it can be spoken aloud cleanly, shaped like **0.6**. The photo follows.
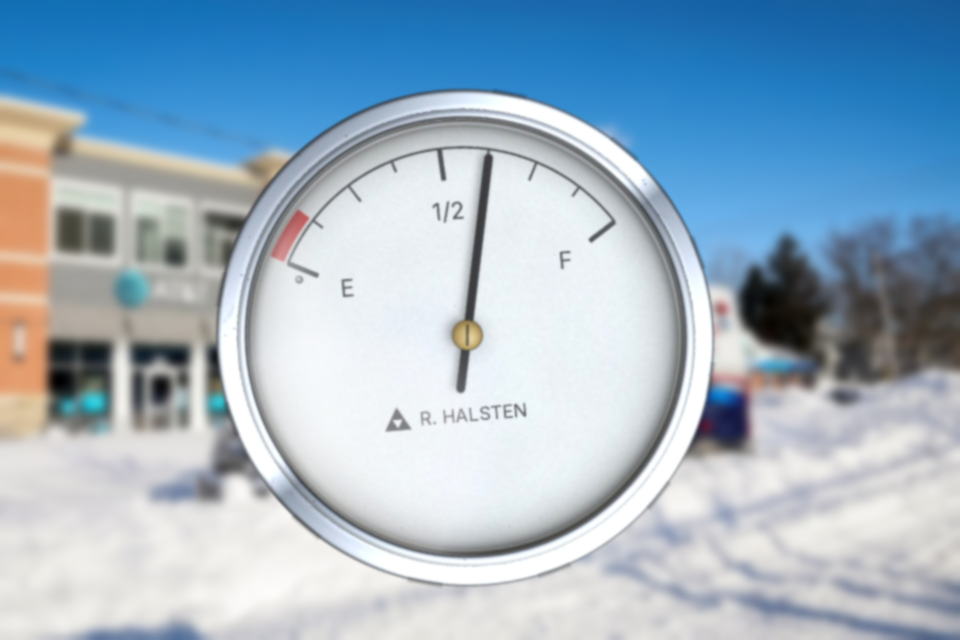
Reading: **0.625**
